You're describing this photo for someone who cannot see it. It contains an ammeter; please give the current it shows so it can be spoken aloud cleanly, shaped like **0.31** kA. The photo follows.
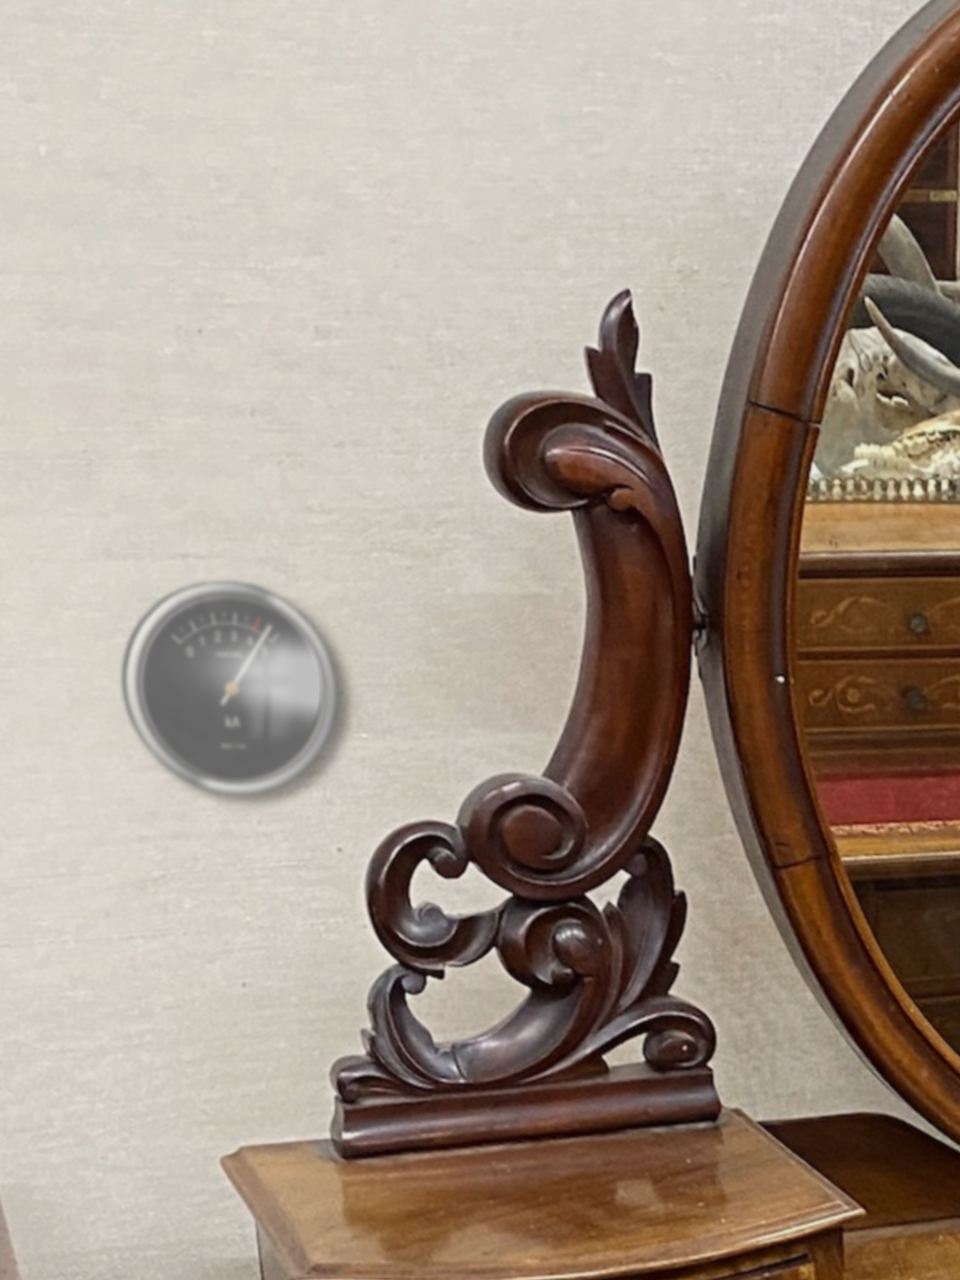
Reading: **4.5** kA
